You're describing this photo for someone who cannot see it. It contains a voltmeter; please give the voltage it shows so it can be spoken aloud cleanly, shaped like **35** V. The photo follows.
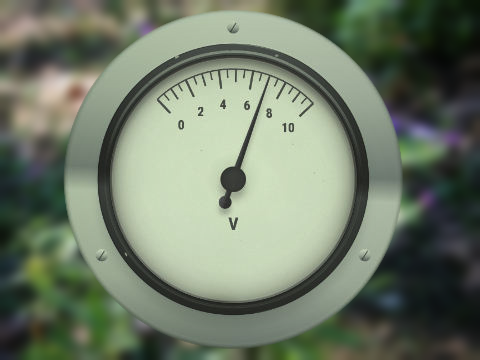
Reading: **7** V
